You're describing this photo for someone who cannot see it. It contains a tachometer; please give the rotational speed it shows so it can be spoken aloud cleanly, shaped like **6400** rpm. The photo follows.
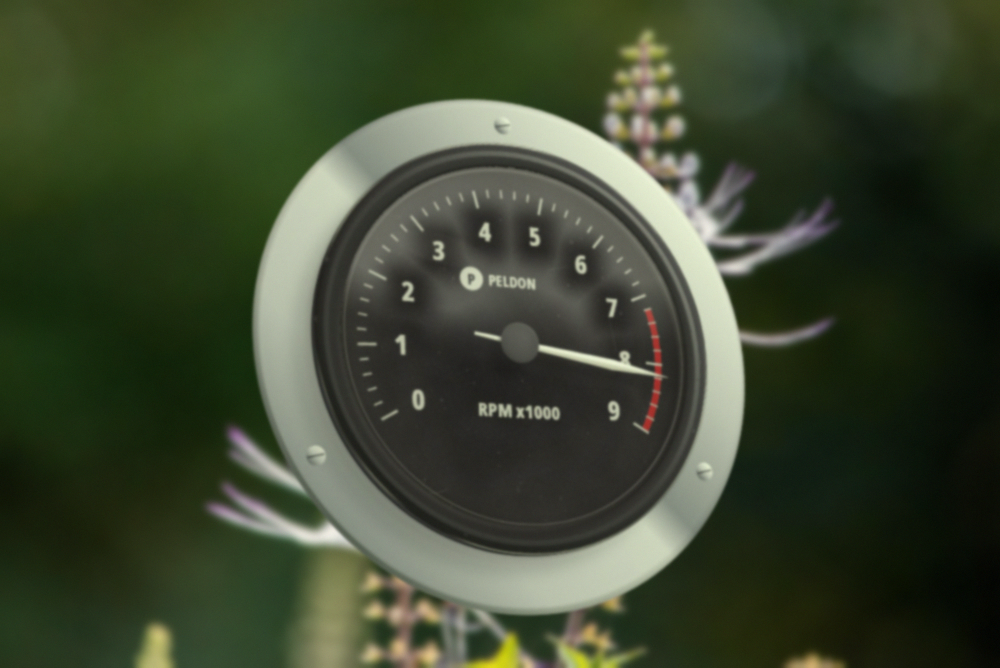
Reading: **8200** rpm
